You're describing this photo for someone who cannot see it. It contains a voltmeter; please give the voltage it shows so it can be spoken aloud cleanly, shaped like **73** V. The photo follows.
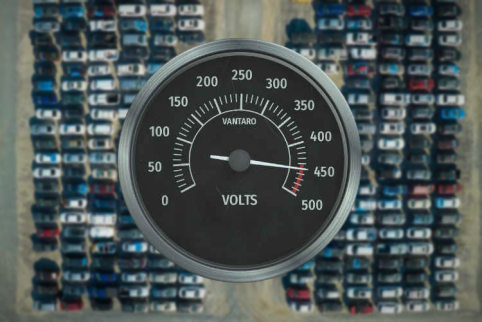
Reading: **450** V
